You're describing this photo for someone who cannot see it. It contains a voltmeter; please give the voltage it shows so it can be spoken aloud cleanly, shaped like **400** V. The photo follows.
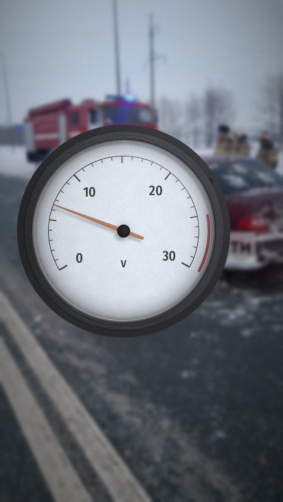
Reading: **6.5** V
